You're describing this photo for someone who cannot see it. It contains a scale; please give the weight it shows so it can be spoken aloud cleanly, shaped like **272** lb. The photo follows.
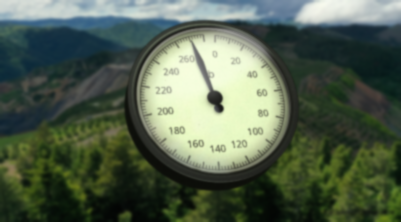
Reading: **270** lb
